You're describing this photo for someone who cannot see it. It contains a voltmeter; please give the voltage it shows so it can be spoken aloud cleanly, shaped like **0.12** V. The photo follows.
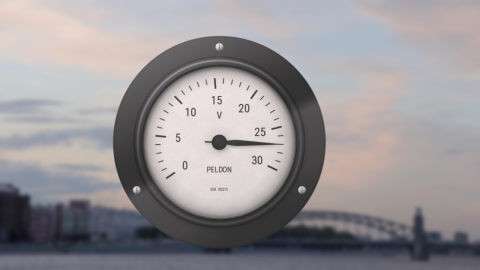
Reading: **27** V
